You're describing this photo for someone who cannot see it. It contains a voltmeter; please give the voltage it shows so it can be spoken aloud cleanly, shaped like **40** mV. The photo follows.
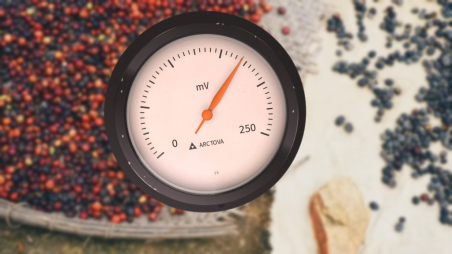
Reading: **170** mV
